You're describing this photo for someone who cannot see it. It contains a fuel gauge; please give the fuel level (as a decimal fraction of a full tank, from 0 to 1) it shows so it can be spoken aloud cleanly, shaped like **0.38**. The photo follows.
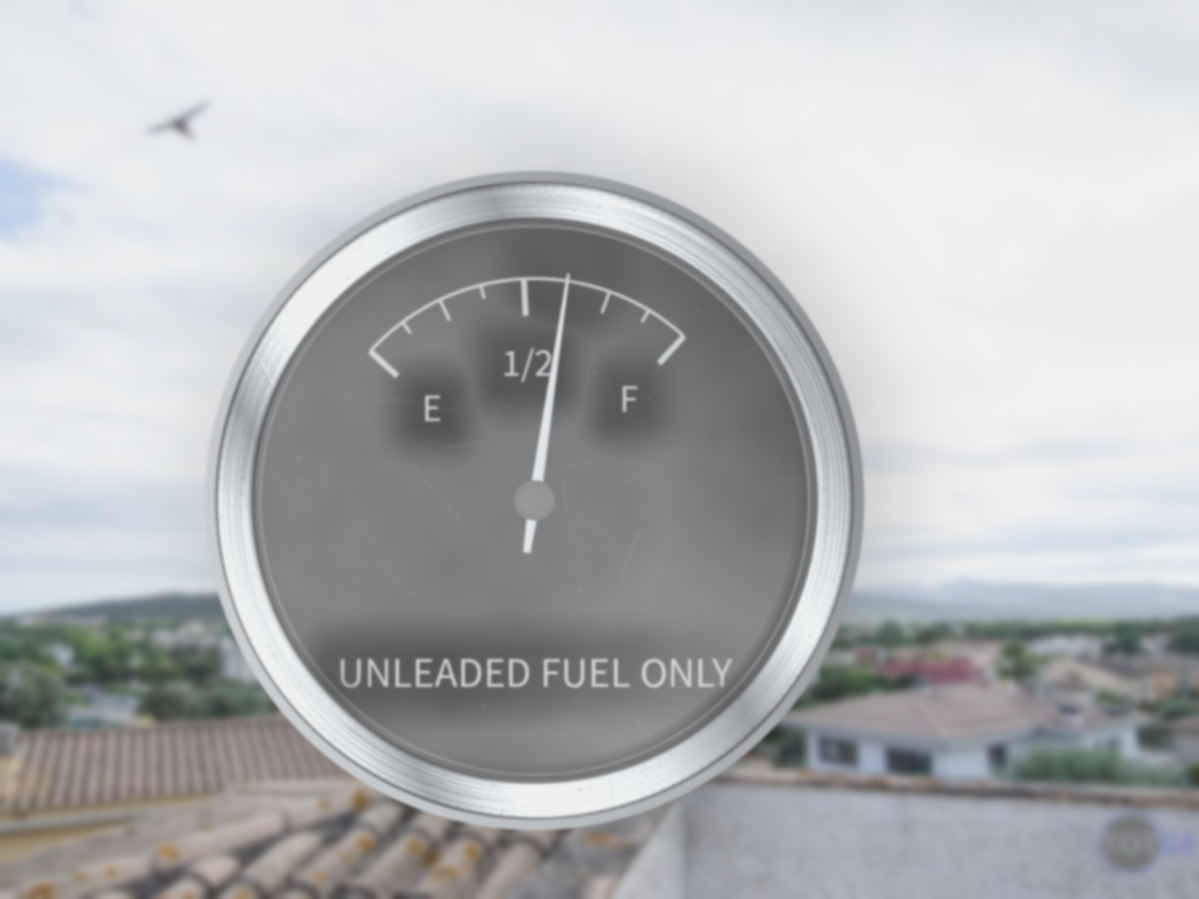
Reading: **0.625**
